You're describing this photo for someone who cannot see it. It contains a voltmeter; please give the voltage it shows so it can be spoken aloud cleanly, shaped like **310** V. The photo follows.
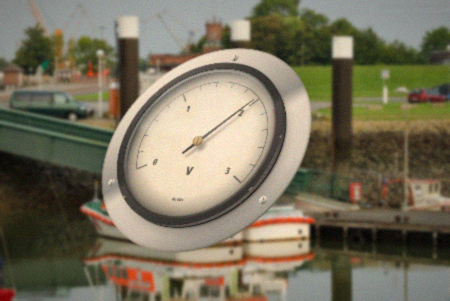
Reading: **2** V
